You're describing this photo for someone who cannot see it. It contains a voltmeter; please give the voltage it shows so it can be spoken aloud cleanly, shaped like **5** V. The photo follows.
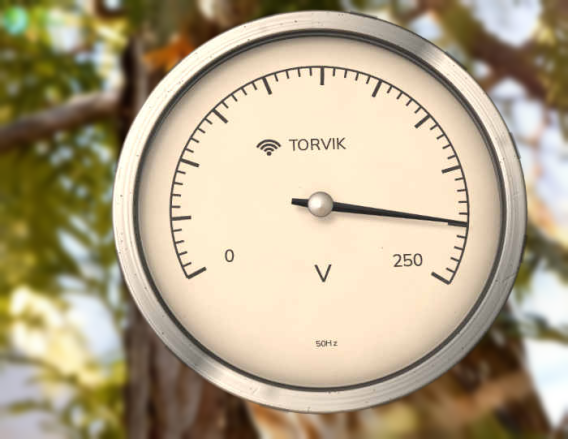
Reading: **225** V
